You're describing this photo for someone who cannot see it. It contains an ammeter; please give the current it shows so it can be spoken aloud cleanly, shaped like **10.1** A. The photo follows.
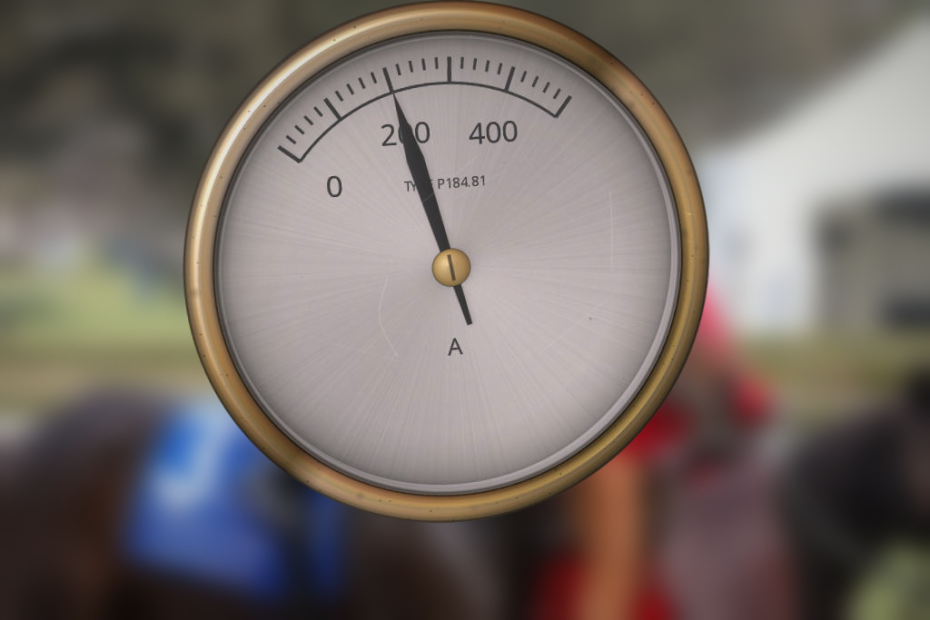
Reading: **200** A
